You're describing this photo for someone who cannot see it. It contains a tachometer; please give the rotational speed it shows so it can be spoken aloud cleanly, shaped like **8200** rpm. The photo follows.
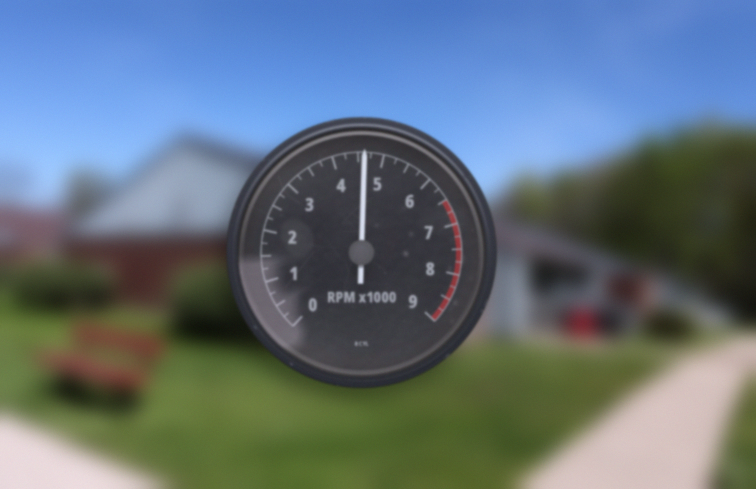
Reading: **4625** rpm
